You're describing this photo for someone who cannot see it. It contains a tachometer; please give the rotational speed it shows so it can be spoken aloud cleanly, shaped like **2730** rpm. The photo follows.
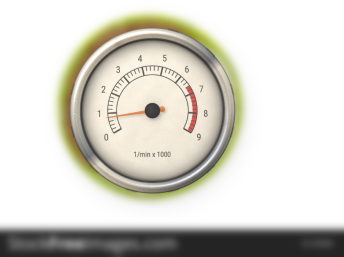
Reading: **800** rpm
